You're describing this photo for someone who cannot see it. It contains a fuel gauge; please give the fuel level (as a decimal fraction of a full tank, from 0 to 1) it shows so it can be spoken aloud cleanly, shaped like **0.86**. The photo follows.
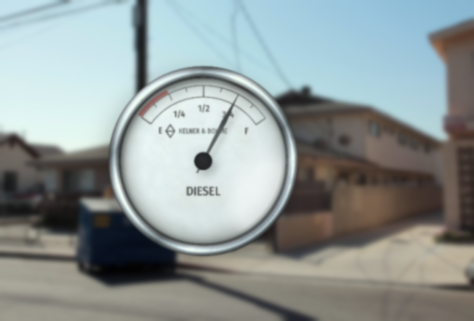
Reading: **0.75**
